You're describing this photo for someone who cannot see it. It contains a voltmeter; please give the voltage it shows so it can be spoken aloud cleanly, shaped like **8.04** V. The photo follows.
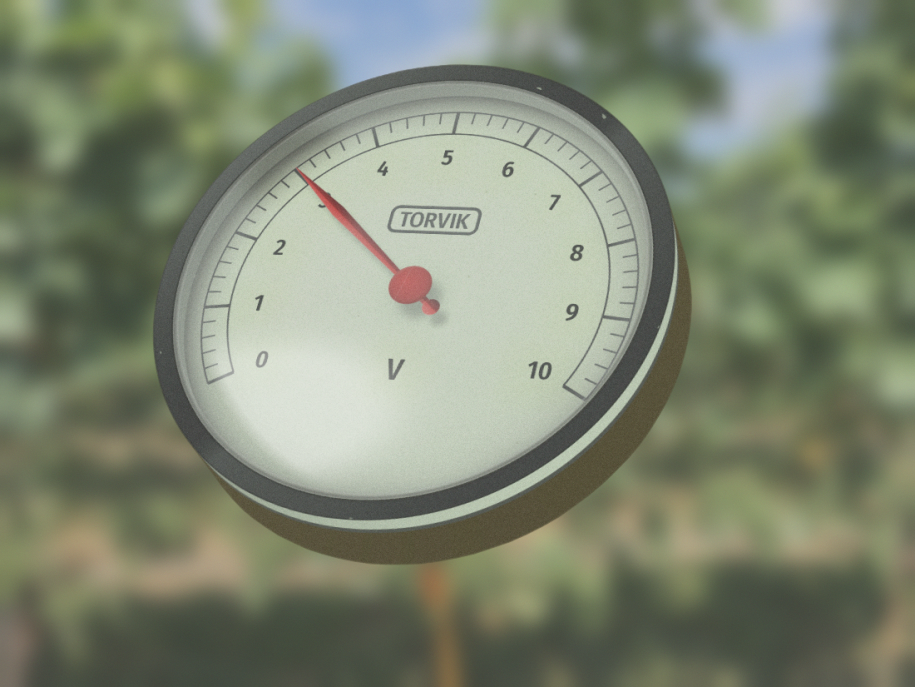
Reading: **3** V
